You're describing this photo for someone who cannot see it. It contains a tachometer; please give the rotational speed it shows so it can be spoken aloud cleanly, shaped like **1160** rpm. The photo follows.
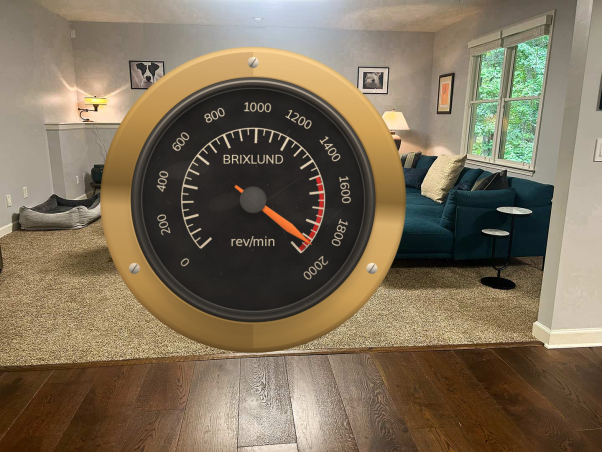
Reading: **1925** rpm
